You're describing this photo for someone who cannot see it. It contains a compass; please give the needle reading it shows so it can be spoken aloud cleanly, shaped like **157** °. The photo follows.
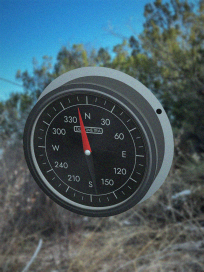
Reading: **350** °
